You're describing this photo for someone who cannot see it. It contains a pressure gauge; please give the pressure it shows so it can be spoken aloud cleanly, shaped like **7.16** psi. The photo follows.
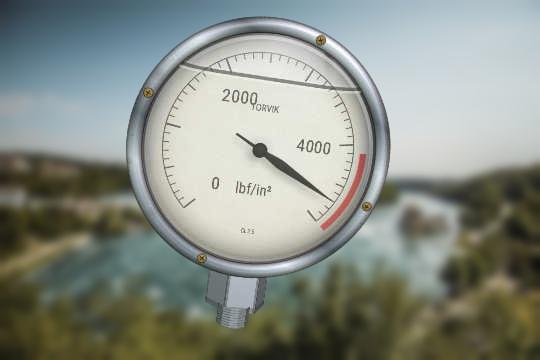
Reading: **4700** psi
